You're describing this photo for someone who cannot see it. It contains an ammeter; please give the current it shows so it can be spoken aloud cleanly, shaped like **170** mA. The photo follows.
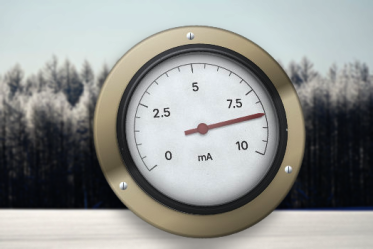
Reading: **8.5** mA
